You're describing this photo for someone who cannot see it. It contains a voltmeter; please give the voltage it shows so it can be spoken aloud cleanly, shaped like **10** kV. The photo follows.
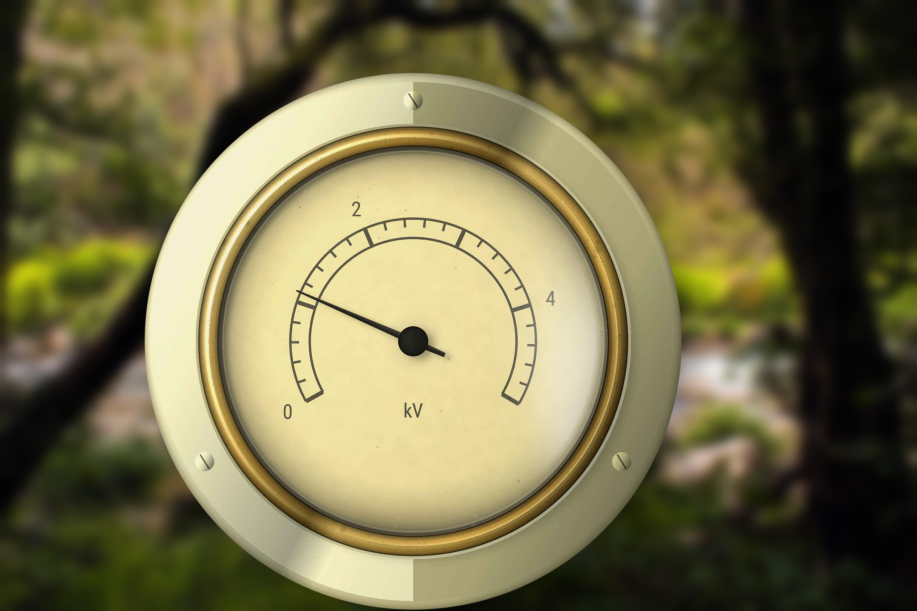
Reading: **1.1** kV
